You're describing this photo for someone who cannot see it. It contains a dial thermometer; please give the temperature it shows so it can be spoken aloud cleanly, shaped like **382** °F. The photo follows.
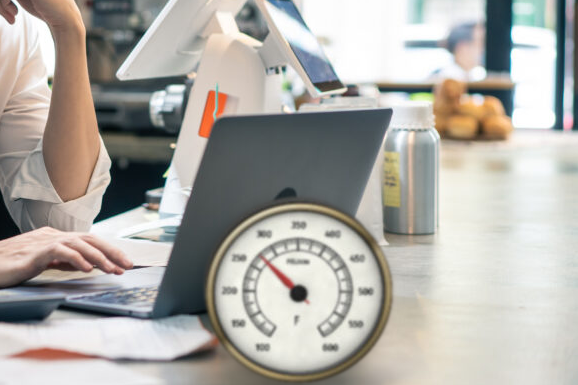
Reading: **275** °F
